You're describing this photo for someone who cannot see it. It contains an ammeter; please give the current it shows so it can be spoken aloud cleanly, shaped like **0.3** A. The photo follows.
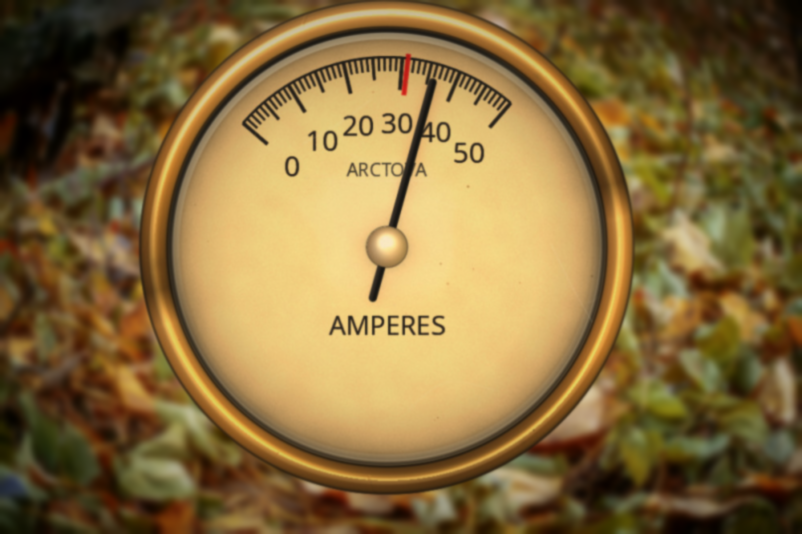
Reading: **36** A
